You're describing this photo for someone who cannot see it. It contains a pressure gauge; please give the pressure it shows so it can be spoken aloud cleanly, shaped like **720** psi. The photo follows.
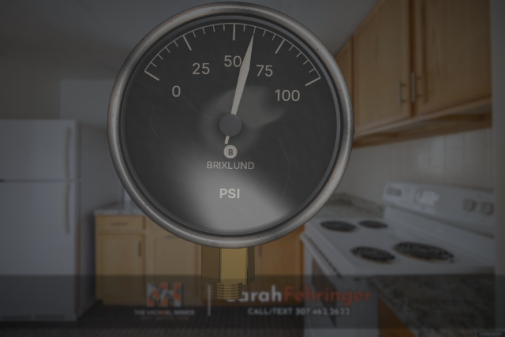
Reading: **60** psi
